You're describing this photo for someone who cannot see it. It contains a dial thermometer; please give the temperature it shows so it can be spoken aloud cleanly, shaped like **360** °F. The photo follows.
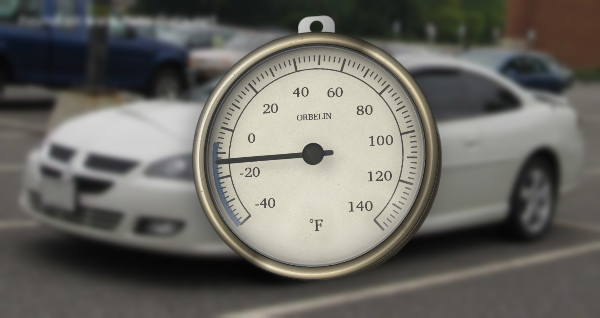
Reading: **-14** °F
